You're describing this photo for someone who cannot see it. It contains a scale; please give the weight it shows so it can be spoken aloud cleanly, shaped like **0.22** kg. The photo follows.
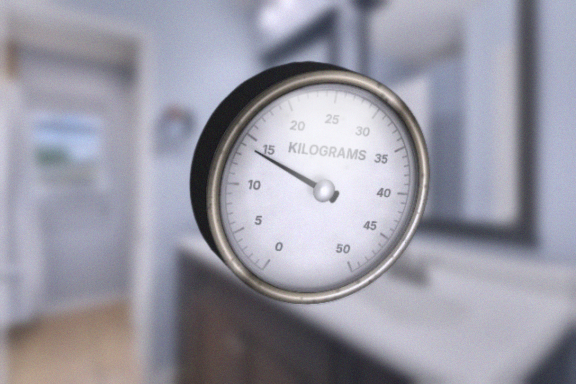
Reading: **14** kg
